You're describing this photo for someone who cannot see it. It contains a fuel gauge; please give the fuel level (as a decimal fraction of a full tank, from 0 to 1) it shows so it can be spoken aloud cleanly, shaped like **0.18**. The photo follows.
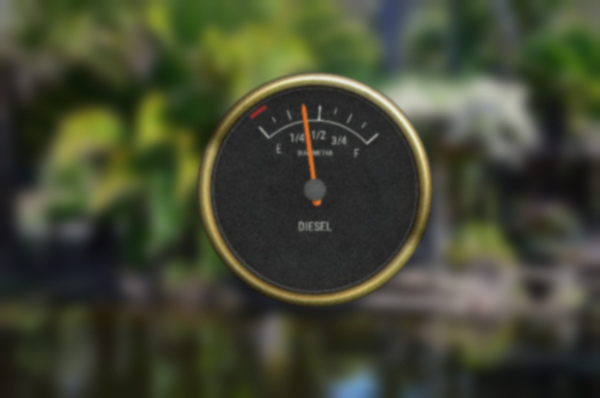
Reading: **0.375**
